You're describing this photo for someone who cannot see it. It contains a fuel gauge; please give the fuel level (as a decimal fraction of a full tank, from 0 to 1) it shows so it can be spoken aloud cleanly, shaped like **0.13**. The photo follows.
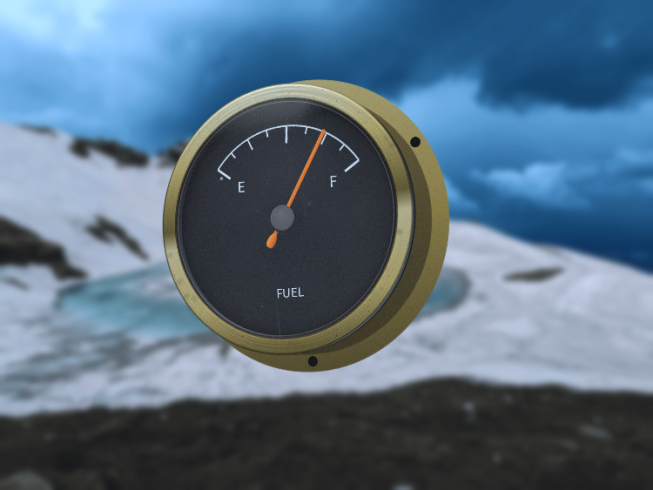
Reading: **0.75**
